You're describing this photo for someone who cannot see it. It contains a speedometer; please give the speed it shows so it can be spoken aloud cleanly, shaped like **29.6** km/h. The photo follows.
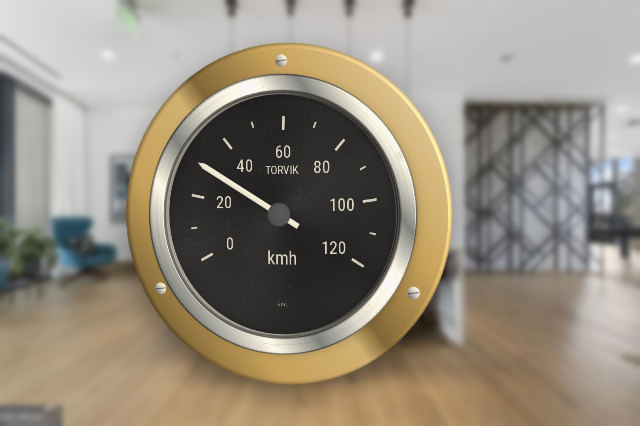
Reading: **30** km/h
